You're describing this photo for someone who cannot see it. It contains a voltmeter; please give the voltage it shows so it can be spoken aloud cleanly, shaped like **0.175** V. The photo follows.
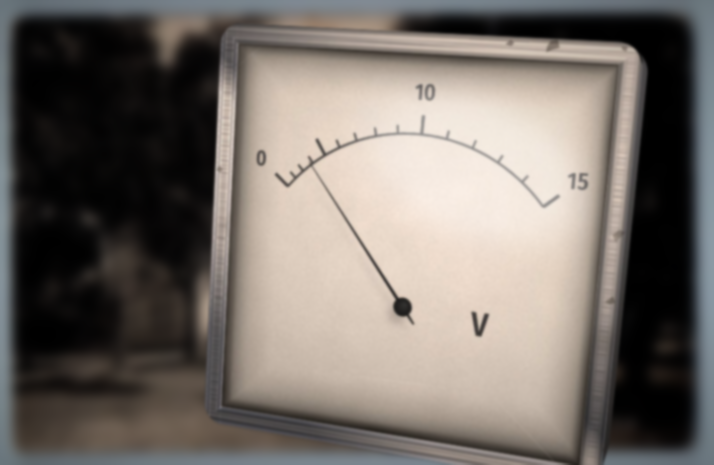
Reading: **4** V
